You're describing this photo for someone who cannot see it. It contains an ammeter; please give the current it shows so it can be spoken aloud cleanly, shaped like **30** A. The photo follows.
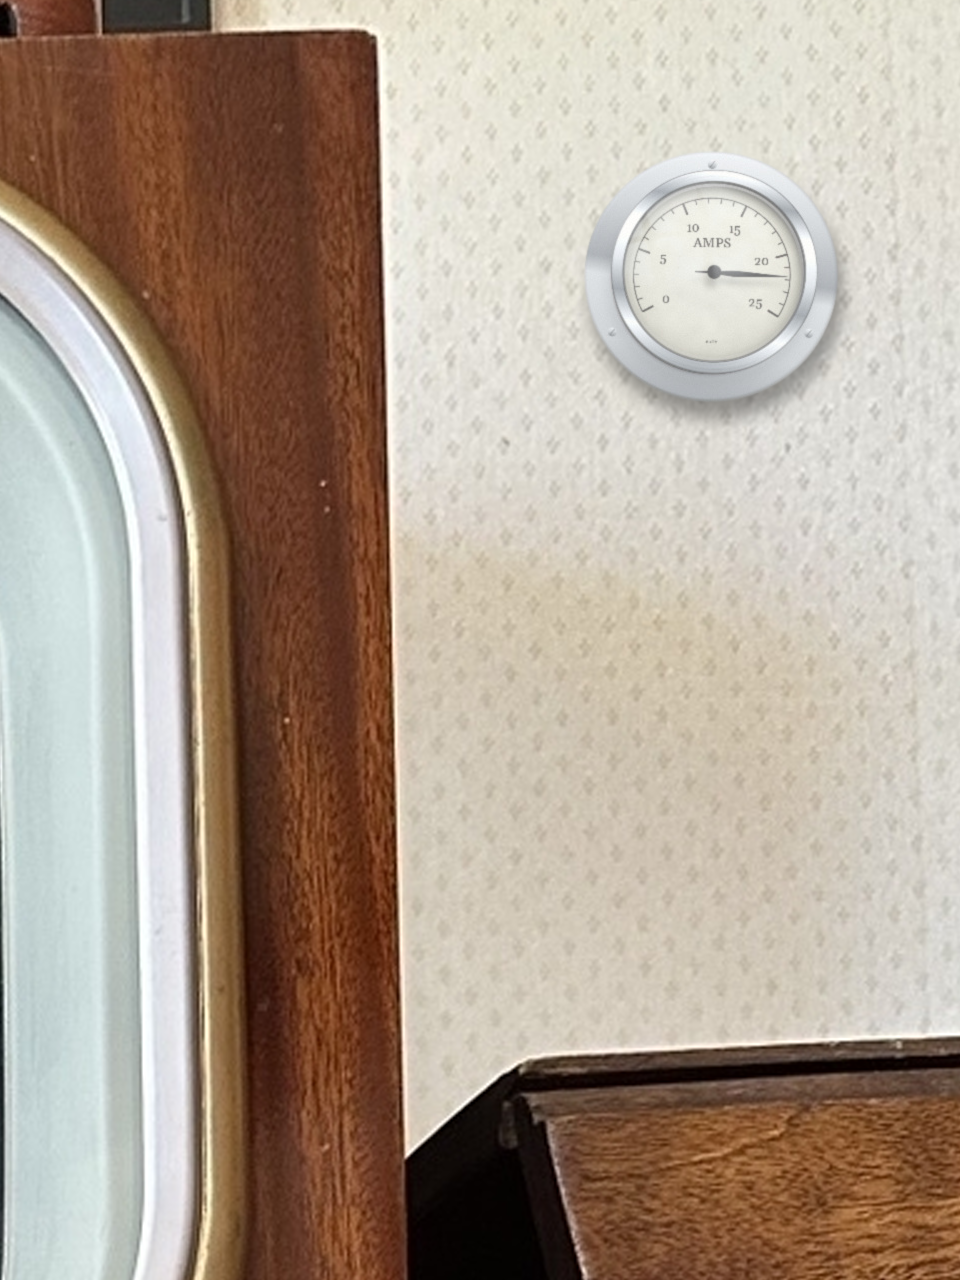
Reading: **22** A
